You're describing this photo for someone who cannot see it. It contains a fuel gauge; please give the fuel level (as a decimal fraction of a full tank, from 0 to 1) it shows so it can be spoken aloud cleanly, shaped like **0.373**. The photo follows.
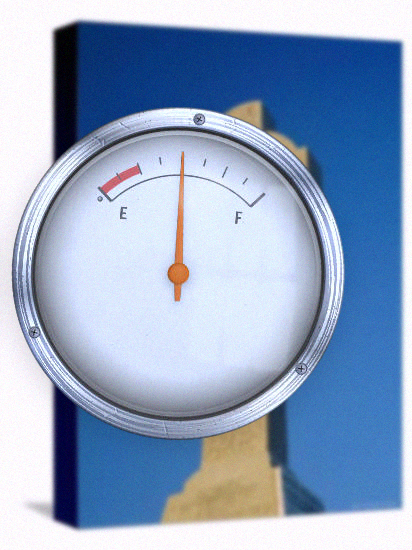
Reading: **0.5**
